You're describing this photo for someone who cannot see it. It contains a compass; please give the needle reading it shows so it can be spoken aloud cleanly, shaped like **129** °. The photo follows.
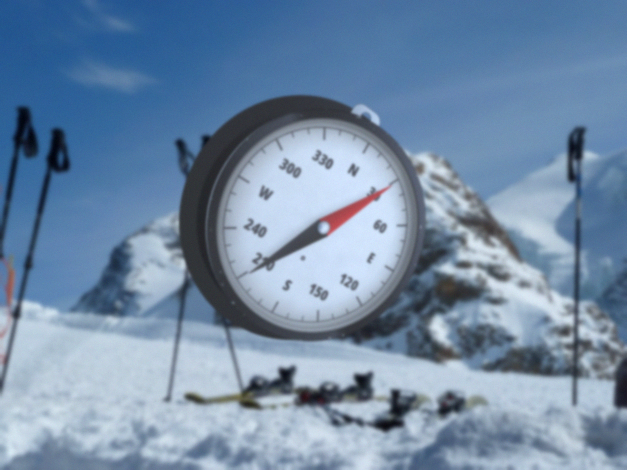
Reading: **30** °
